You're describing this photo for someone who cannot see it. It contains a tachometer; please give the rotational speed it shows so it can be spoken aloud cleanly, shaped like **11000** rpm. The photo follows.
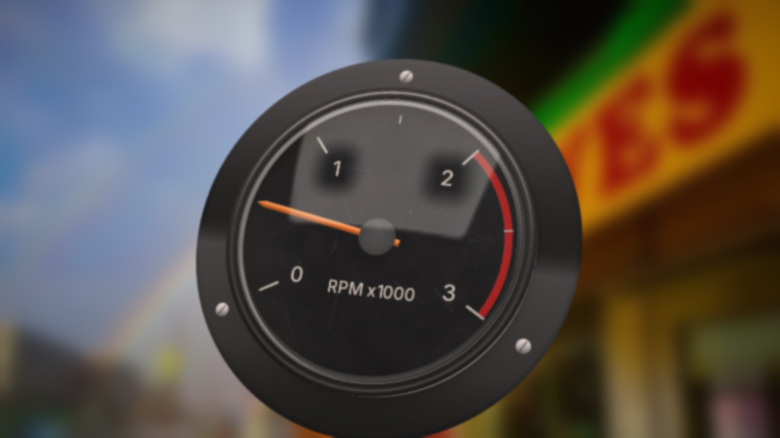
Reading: **500** rpm
